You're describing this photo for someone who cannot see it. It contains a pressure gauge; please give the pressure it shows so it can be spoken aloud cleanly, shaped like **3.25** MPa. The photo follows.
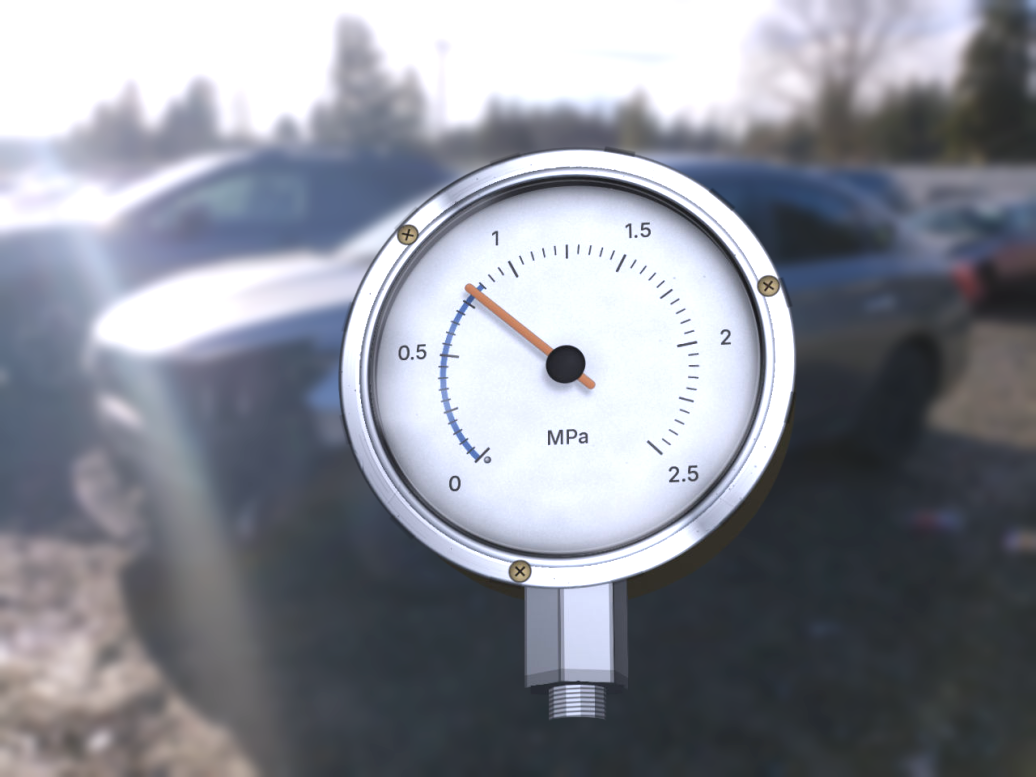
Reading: **0.8** MPa
